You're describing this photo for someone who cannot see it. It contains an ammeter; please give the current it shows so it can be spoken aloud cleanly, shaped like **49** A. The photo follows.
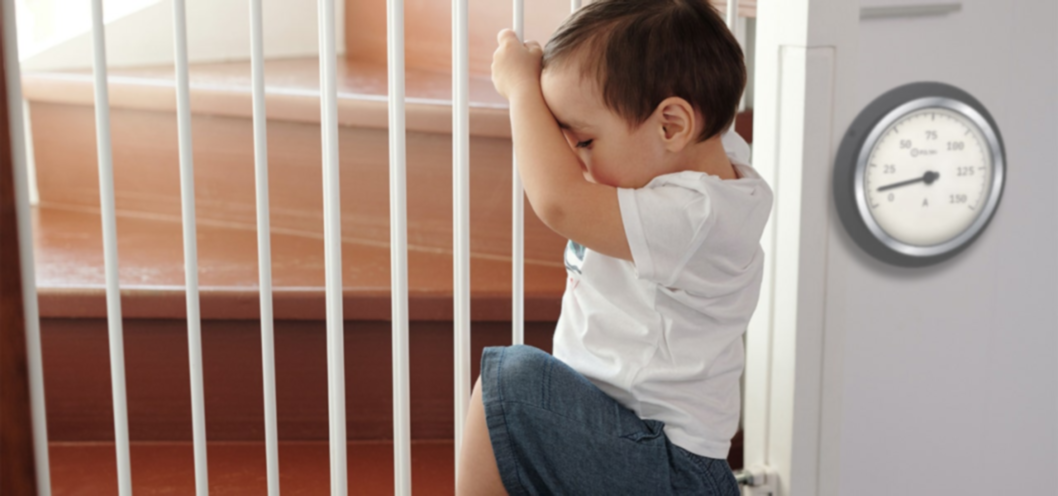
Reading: **10** A
